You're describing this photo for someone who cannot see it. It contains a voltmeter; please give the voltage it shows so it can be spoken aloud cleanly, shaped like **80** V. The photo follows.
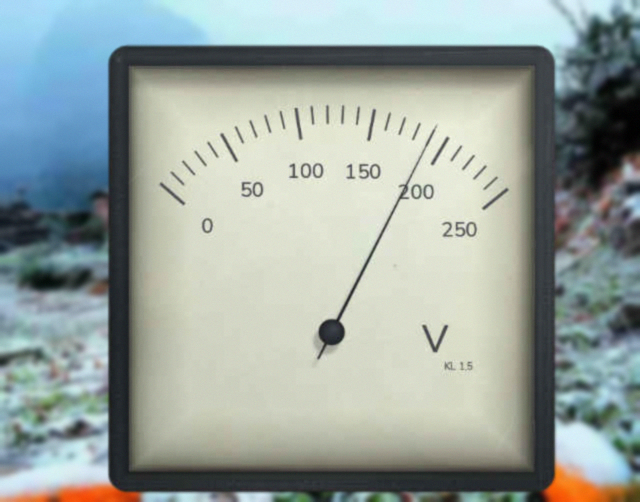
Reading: **190** V
